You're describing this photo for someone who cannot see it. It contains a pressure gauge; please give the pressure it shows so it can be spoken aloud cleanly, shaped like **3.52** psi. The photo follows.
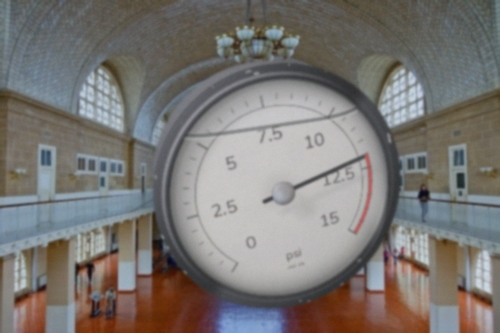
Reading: **12** psi
